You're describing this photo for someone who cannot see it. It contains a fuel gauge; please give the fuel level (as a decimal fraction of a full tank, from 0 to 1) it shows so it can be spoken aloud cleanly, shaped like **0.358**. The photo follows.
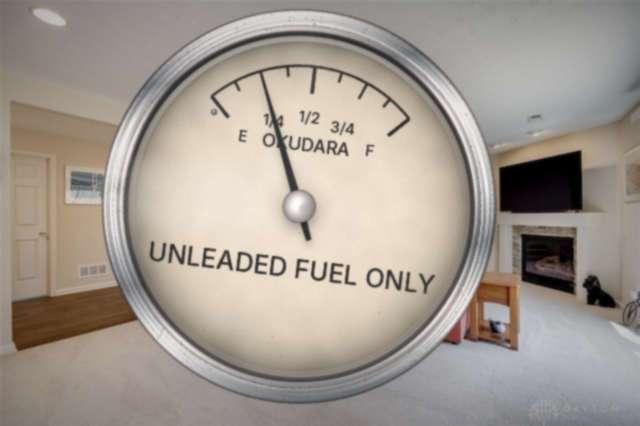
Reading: **0.25**
